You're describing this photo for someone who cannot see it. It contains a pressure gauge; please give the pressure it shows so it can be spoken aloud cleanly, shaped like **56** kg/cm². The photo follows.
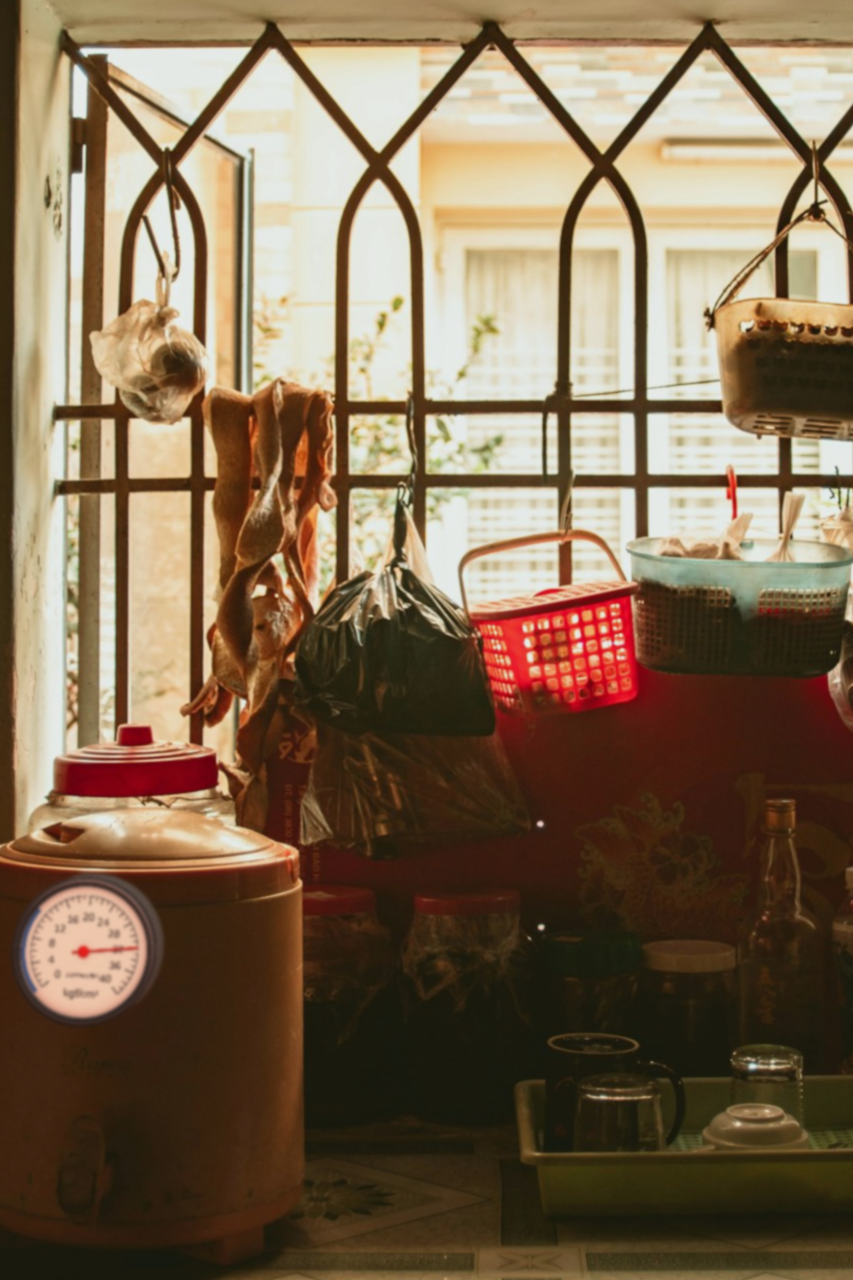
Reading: **32** kg/cm²
